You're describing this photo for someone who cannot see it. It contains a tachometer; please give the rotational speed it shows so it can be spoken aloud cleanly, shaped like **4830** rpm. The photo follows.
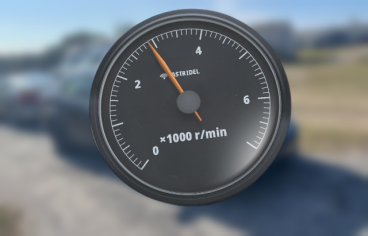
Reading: **2900** rpm
